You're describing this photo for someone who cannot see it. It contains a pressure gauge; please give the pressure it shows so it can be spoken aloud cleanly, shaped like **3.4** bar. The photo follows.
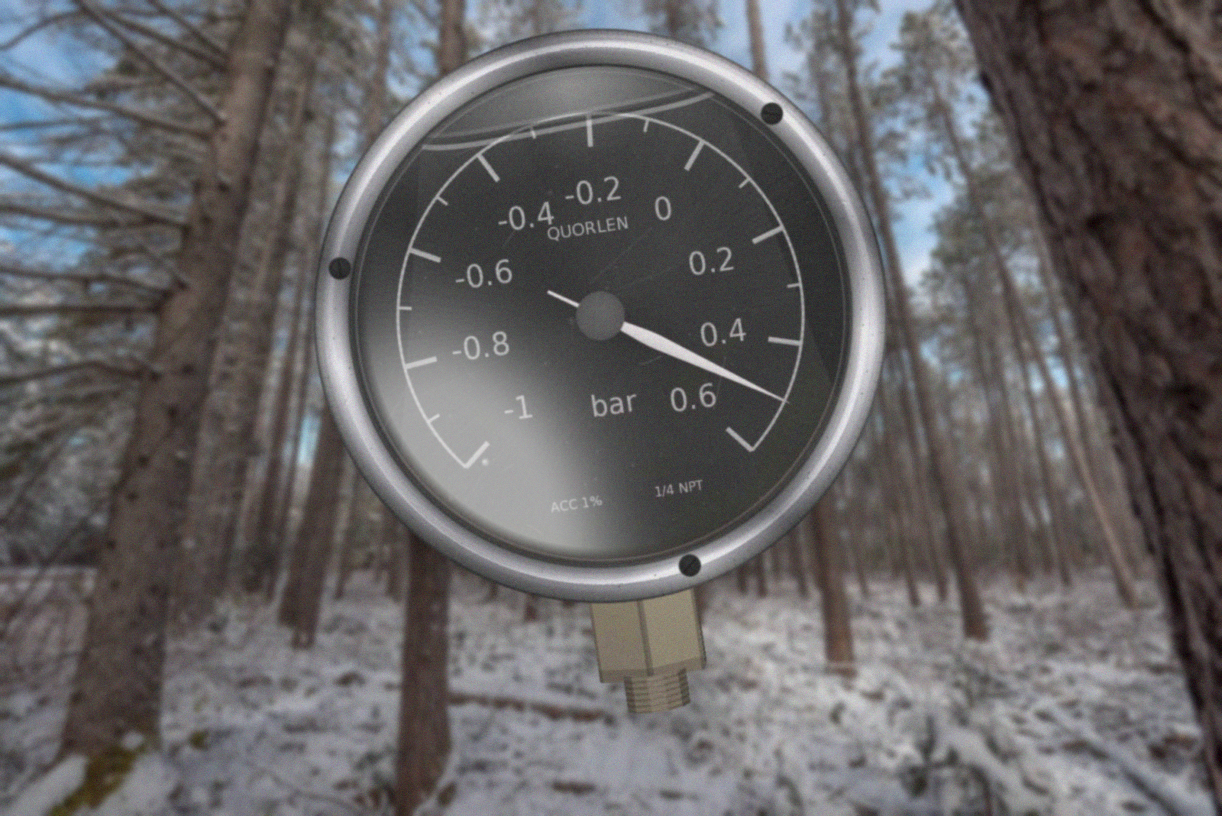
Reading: **0.5** bar
